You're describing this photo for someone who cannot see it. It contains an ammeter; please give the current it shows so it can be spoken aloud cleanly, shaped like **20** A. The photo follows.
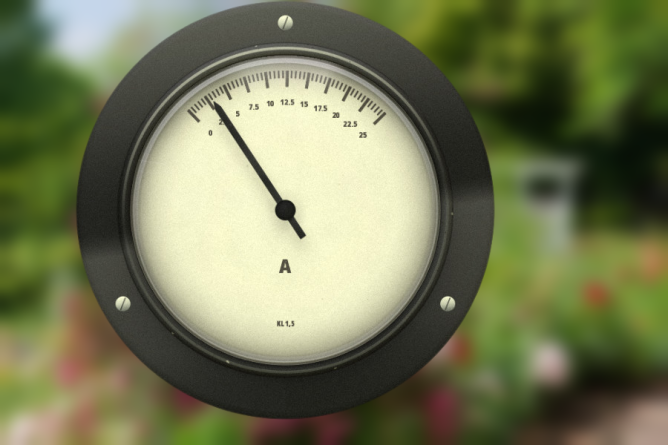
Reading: **3** A
